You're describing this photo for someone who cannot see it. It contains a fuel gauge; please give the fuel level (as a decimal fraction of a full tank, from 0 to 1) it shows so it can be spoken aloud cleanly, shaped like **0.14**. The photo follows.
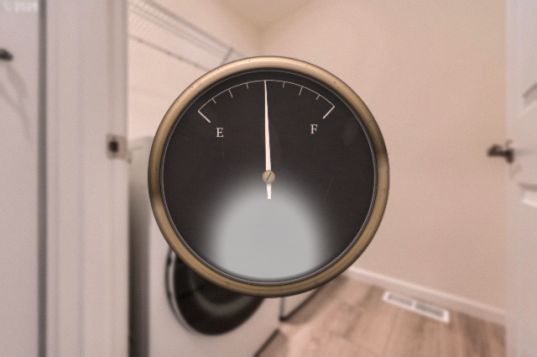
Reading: **0.5**
